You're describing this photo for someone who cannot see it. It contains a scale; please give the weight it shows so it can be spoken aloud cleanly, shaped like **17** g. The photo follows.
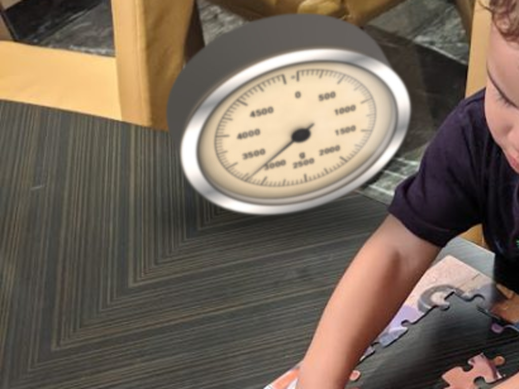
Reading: **3250** g
